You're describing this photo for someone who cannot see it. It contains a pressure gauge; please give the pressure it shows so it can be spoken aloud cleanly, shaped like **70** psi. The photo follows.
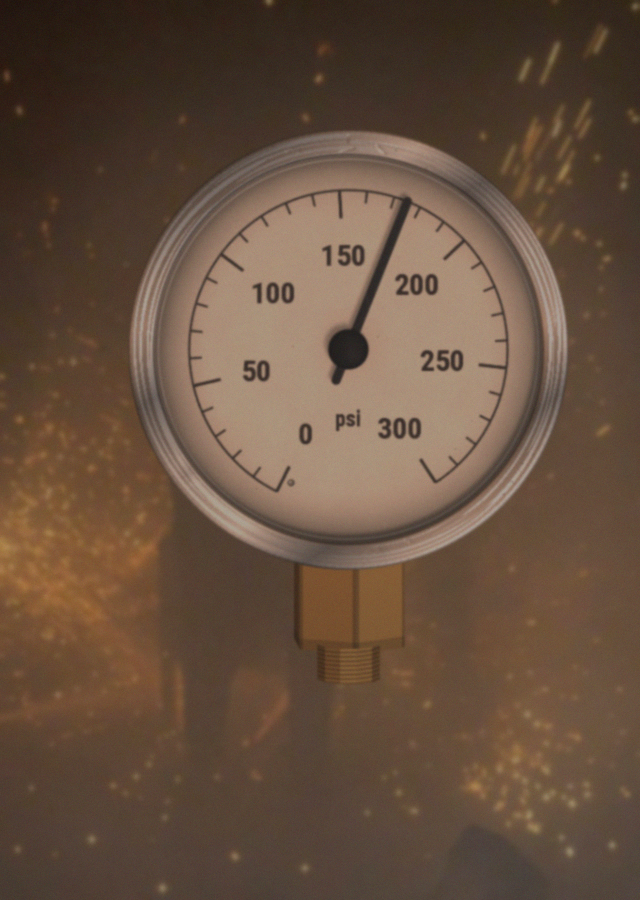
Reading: **175** psi
